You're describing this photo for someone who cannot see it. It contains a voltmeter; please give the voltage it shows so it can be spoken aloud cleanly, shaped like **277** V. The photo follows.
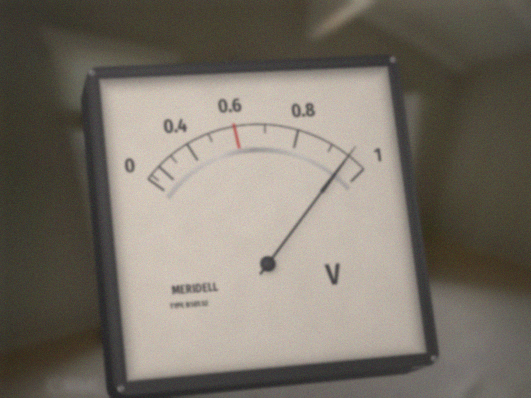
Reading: **0.95** V
